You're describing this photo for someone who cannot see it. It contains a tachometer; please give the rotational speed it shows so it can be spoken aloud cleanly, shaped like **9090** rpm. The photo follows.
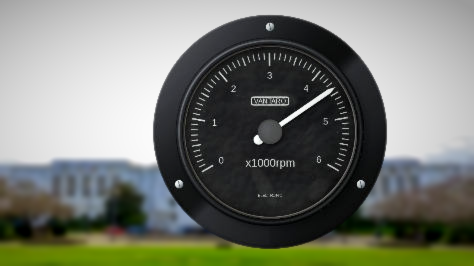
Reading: **4400** rpm
